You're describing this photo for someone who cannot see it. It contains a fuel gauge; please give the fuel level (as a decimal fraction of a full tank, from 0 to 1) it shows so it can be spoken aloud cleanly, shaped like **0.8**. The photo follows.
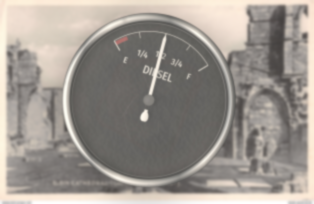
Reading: **0.5**
